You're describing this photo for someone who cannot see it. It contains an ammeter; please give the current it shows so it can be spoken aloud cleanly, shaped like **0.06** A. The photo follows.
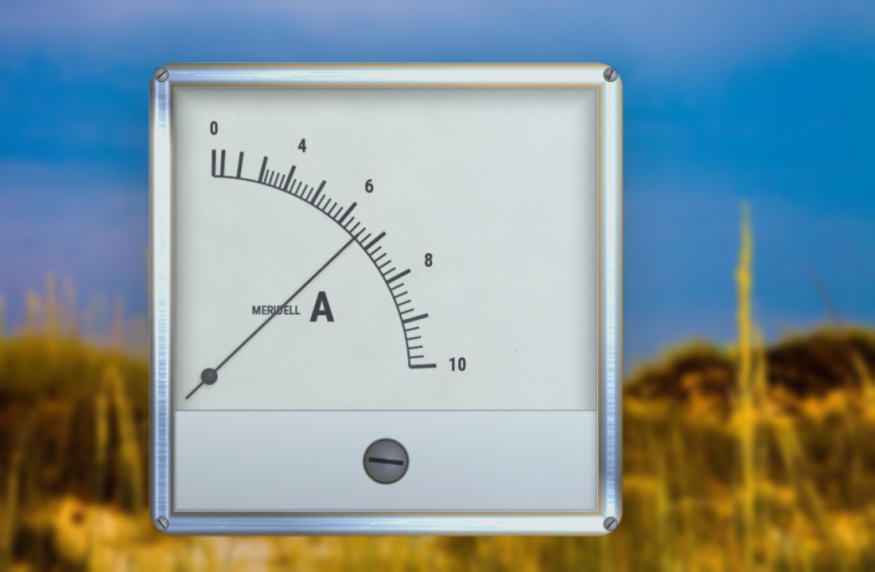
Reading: **6.6** A
